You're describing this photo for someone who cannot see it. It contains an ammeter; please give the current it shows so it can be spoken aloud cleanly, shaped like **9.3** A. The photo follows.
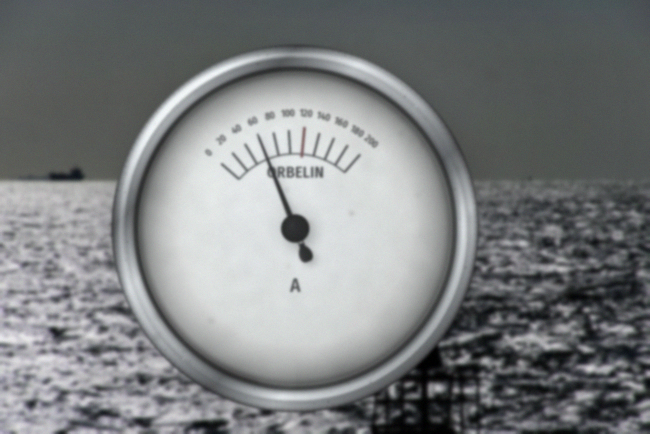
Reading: **60** A
